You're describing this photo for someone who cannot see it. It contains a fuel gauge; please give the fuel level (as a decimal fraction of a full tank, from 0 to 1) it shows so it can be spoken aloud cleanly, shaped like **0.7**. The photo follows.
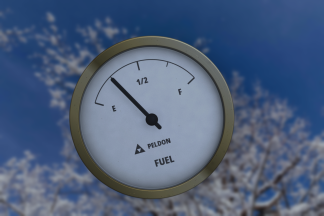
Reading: **0.25**
